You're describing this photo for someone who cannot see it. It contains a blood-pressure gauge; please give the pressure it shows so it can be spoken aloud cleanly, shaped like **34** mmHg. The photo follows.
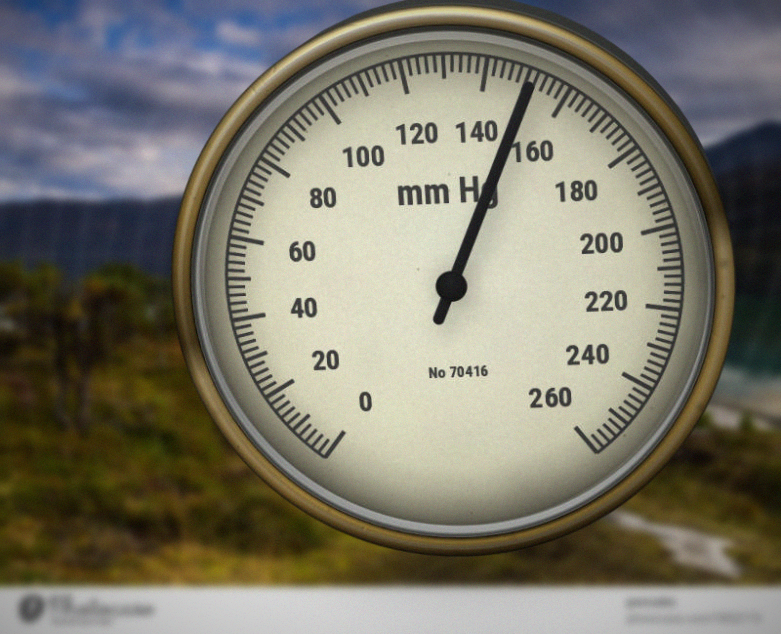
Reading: **151** mmHg
